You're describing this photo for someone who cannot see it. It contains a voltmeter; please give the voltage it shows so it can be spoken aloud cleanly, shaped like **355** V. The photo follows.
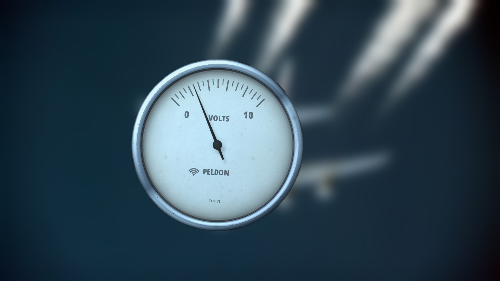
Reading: **2.5** V
